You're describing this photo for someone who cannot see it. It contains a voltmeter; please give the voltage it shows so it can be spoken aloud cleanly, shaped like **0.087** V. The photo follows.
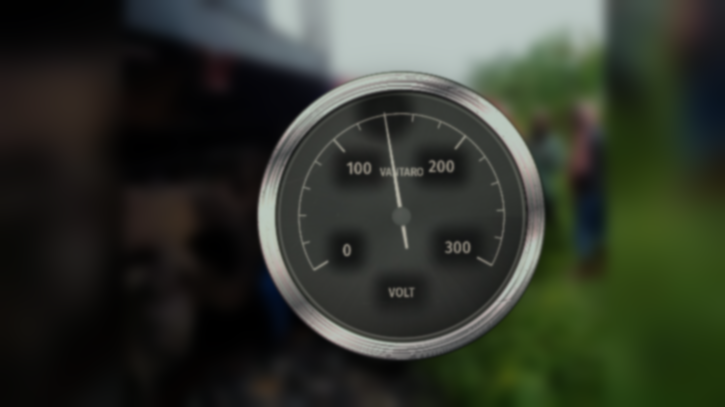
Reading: **140** V
